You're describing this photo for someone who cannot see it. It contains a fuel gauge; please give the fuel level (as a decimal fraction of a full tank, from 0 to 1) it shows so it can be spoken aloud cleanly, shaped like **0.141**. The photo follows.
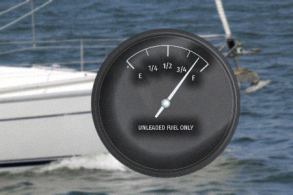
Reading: **0.875**
